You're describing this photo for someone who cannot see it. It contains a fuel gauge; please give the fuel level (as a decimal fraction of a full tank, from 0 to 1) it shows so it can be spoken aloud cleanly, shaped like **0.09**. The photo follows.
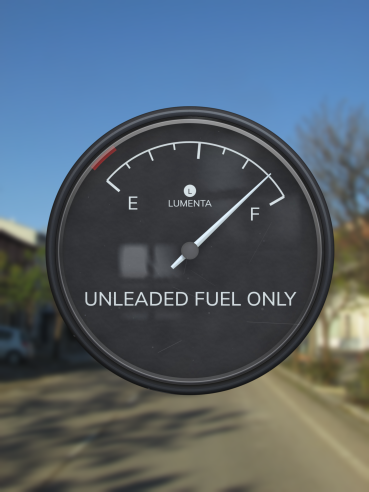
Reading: **0.875**
